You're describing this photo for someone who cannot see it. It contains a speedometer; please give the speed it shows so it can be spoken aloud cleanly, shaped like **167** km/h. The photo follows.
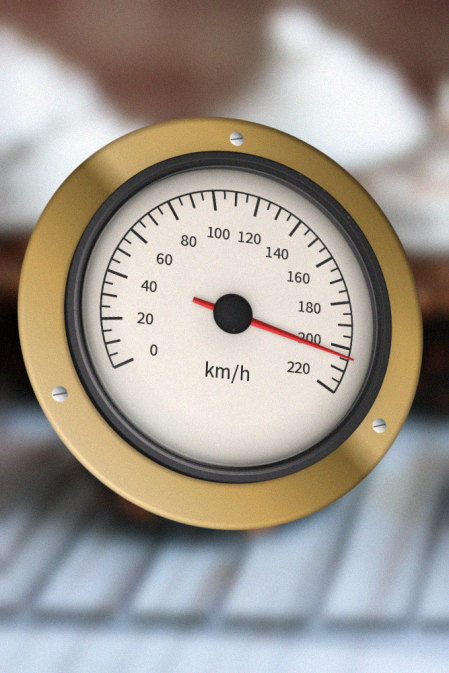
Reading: **205** km/h
